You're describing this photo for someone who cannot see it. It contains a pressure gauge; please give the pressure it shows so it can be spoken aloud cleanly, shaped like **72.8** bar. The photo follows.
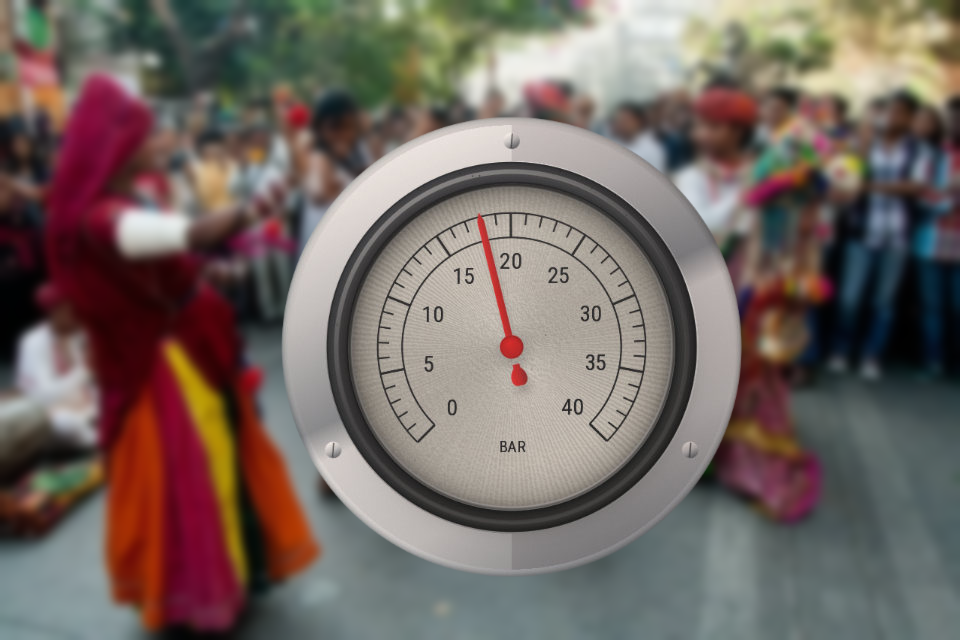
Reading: **18** bar
